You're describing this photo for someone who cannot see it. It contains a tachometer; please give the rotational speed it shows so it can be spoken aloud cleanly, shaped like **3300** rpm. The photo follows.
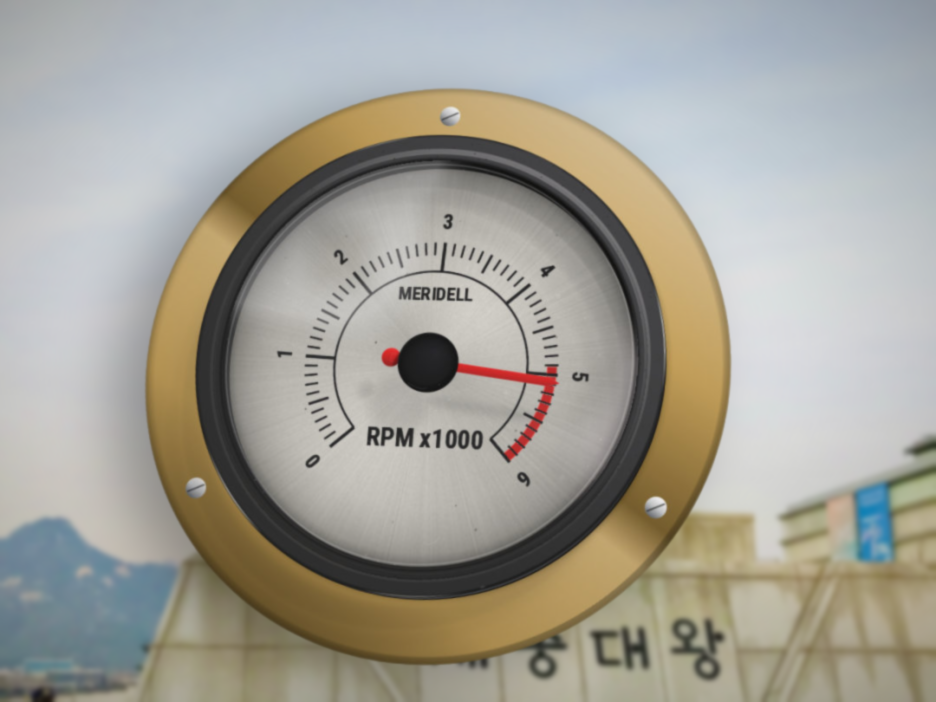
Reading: **5100** rpm
